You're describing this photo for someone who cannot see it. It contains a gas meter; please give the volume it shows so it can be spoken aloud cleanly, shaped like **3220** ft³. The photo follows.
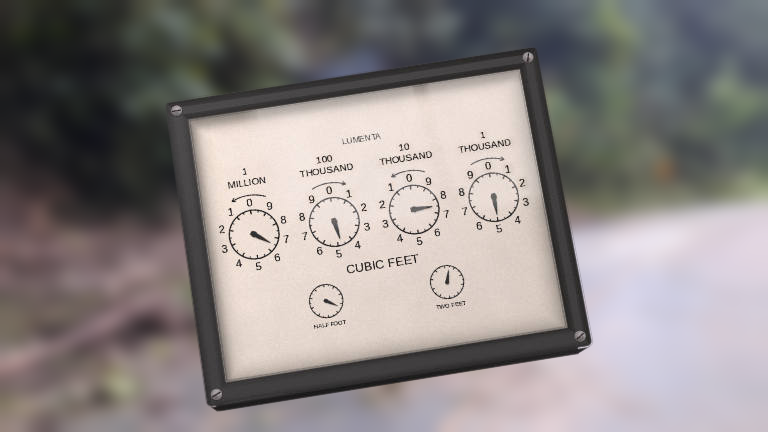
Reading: **647500** ft³
